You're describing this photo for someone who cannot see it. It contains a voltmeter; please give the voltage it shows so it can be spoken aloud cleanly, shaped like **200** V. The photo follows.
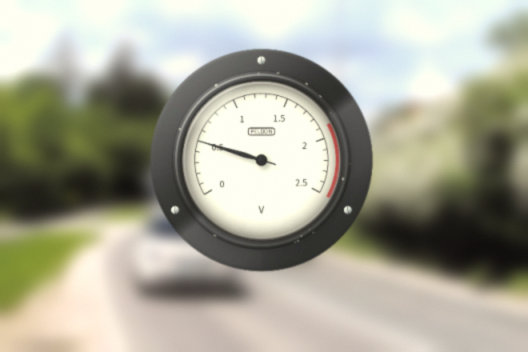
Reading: **0.5** V
